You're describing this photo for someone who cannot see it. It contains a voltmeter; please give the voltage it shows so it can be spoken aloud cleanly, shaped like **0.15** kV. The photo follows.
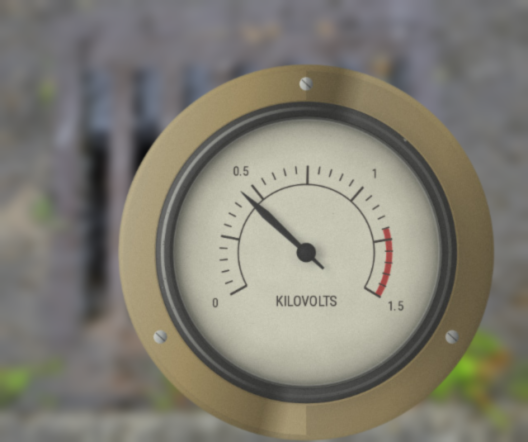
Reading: **0.45** kV
